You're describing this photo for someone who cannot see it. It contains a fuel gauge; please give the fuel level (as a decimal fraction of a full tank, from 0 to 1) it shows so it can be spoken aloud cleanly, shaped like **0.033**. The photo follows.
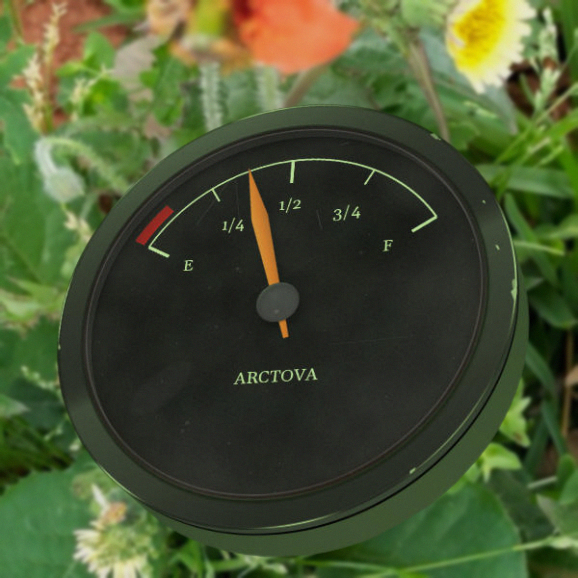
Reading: **0.375**
